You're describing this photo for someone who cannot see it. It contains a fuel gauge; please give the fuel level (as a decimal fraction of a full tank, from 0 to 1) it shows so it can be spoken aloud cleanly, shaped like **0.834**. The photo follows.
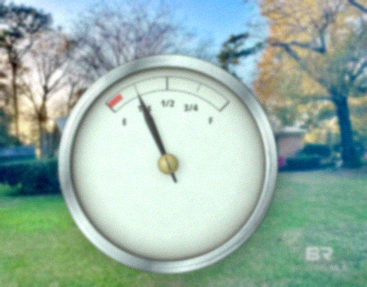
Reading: **0.25**
